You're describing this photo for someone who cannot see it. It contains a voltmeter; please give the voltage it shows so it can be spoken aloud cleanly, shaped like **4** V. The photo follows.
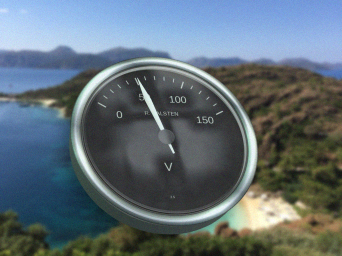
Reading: **50** V
